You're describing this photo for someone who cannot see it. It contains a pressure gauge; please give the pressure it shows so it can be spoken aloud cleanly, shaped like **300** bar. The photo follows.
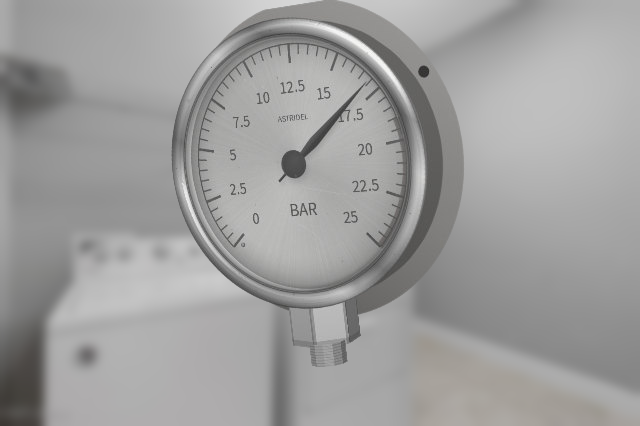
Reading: **17** bar
